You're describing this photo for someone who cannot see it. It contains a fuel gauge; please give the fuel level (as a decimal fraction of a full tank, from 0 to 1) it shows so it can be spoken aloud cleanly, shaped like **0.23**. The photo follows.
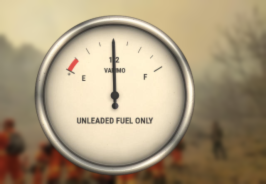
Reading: **0.5**
